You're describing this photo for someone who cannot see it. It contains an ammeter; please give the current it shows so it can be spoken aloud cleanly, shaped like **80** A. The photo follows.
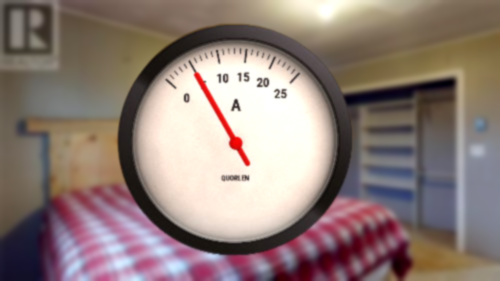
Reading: **5** A
